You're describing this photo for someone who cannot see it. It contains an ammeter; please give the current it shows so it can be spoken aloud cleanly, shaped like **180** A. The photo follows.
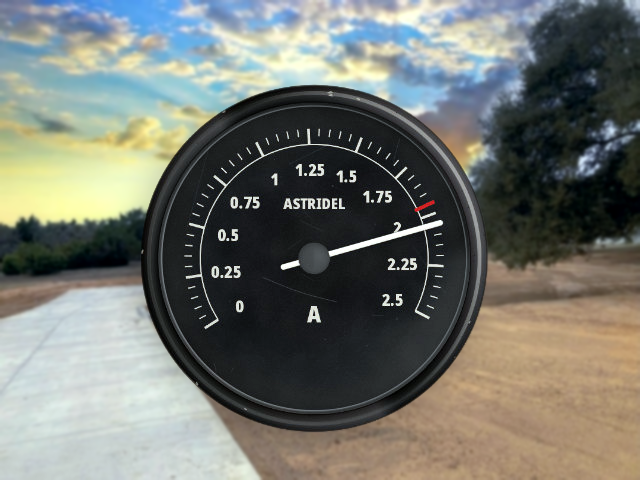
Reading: **2.05** A
